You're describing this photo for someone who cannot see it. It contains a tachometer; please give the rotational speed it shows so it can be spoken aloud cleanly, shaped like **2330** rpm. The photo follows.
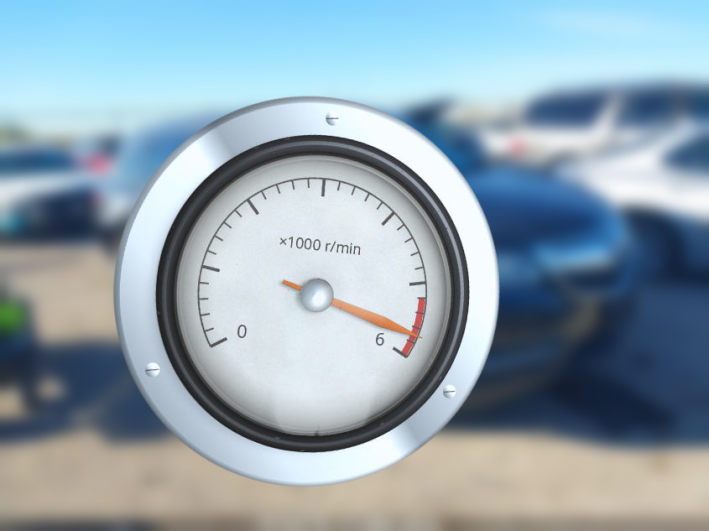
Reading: **5700** rpm
